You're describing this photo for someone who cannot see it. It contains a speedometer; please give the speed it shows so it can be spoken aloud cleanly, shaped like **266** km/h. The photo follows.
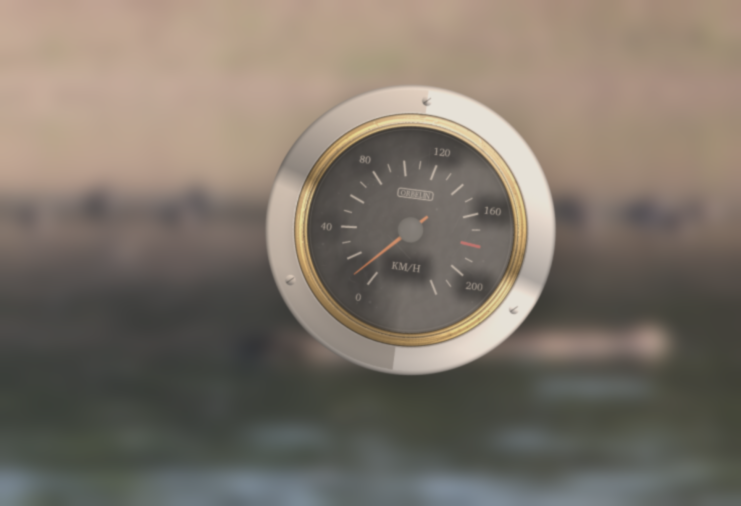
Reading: **10** km/h
